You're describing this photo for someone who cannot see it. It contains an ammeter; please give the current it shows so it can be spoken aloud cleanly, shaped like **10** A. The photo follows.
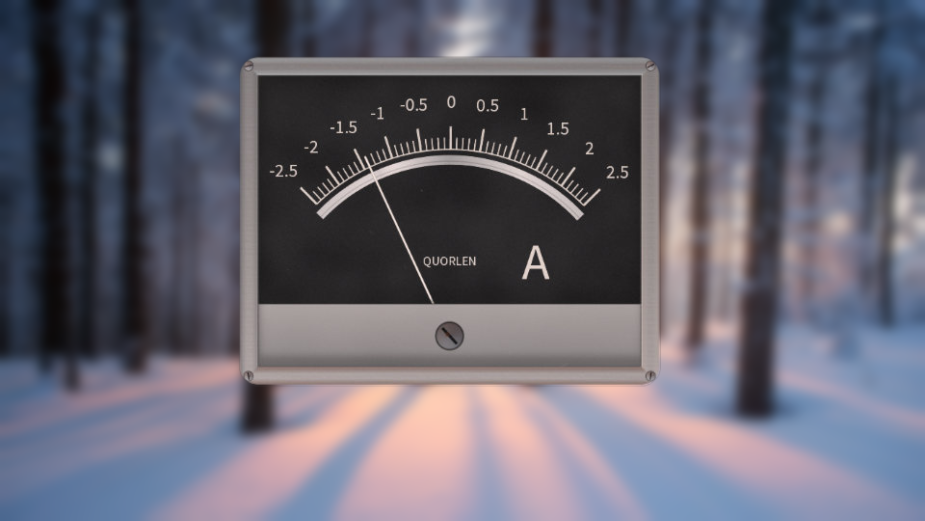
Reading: **-1.4** A
